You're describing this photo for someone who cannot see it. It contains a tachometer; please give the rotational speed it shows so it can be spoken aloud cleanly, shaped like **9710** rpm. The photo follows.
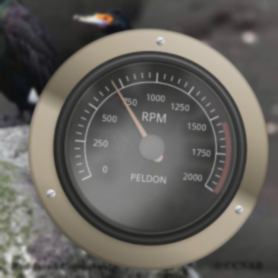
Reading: **700** rpm
